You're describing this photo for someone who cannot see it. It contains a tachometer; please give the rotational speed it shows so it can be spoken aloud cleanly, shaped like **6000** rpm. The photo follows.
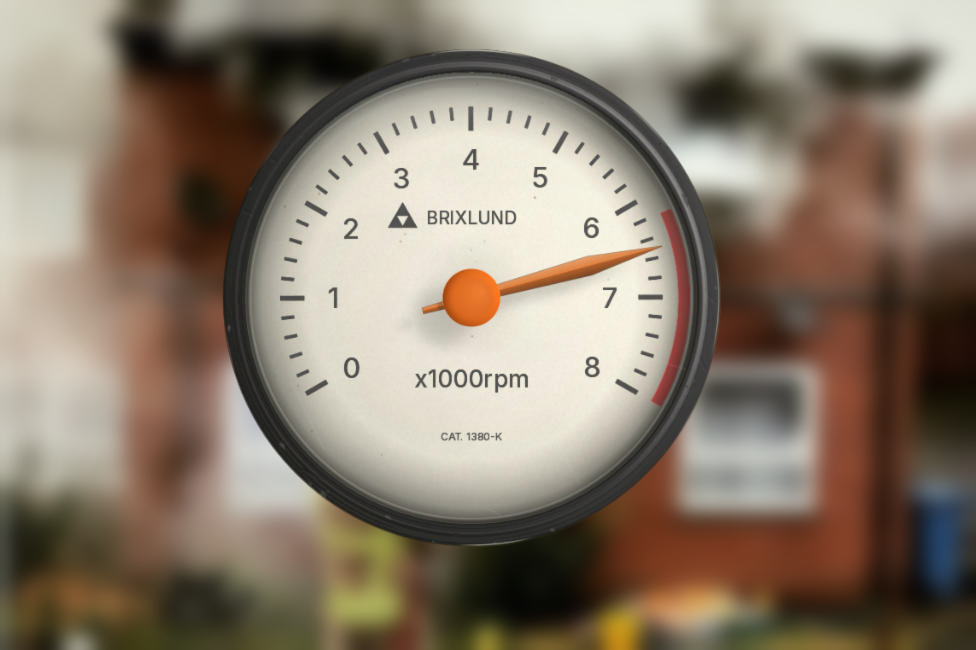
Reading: **6500** rpm
